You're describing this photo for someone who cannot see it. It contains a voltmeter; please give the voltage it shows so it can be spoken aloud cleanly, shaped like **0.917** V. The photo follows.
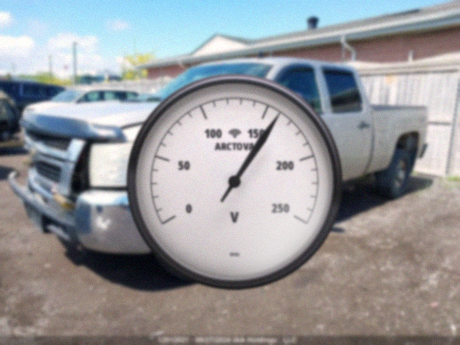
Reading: **160** V
